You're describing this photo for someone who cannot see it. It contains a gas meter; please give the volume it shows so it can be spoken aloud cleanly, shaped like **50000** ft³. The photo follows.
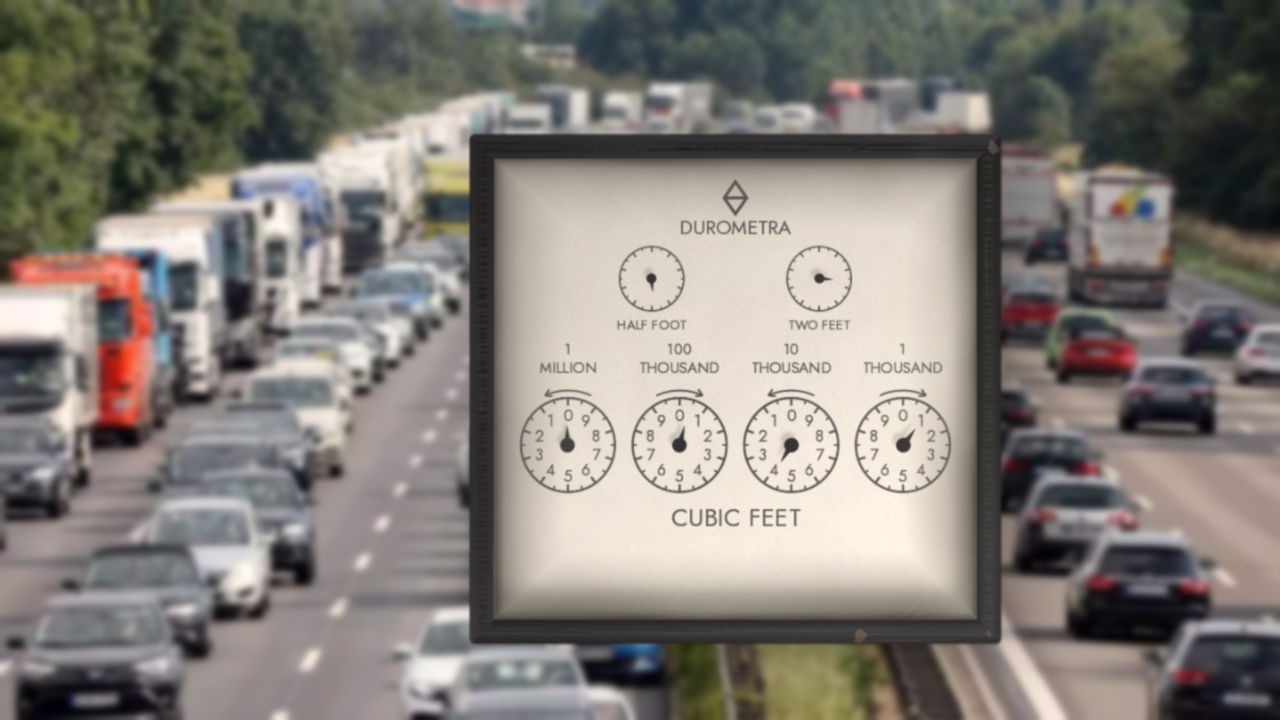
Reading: **4100** ft³
